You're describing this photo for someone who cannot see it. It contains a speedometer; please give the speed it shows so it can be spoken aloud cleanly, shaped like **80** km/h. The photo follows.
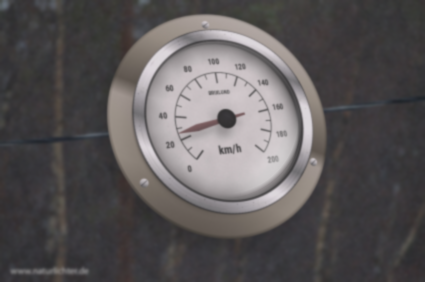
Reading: **25** km/h
